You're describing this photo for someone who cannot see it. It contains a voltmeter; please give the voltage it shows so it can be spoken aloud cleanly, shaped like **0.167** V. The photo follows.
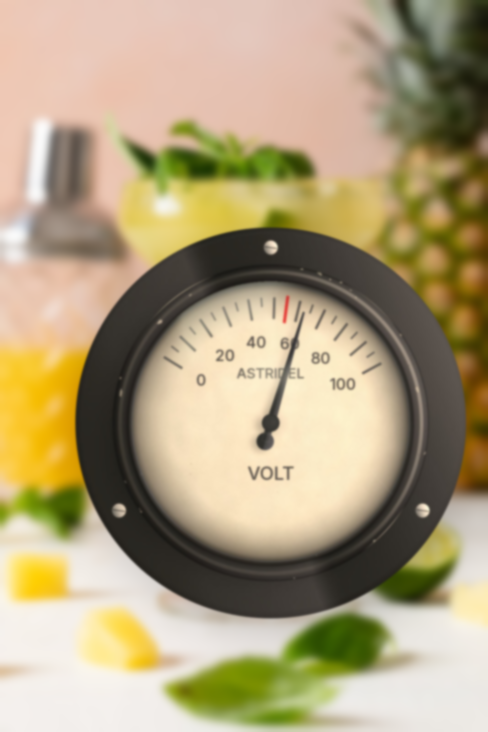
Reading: **62.5** V
